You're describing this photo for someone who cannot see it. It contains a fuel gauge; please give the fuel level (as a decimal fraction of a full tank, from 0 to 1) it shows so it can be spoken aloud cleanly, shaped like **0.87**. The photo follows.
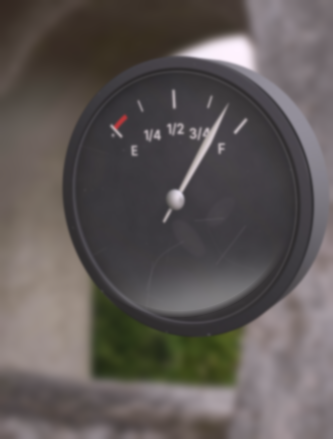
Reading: **0.875**
